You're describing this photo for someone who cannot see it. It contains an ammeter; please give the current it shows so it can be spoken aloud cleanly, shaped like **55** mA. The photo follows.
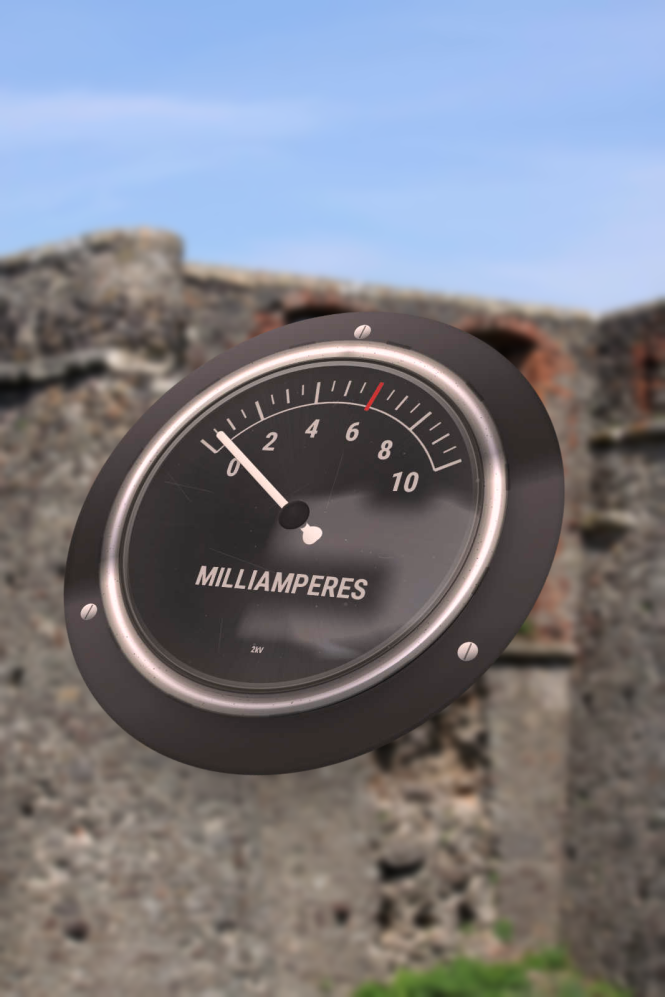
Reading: **0.5** mA
